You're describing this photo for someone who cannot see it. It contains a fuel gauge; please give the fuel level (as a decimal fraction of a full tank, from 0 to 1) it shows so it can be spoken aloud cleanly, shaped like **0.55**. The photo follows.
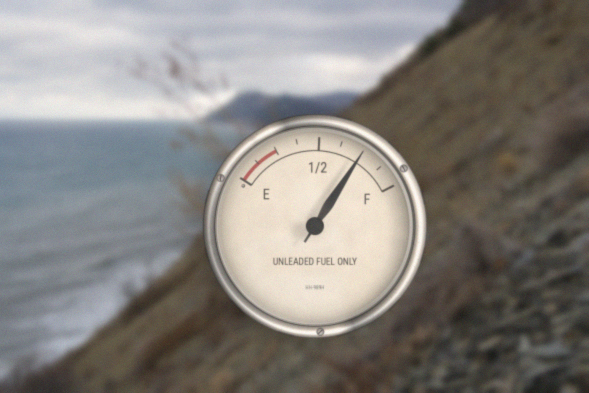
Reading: **0.75**
